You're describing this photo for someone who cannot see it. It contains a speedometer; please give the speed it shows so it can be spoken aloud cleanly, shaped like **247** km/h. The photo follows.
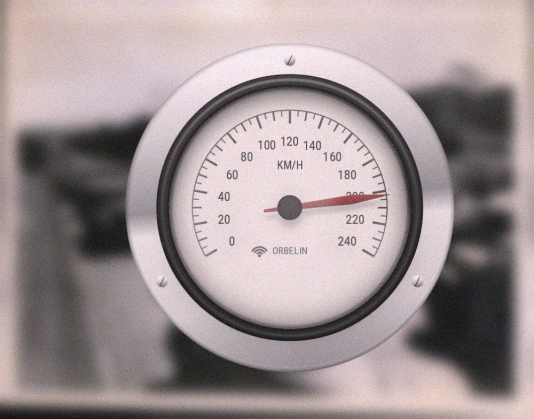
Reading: **202.5** km/h
